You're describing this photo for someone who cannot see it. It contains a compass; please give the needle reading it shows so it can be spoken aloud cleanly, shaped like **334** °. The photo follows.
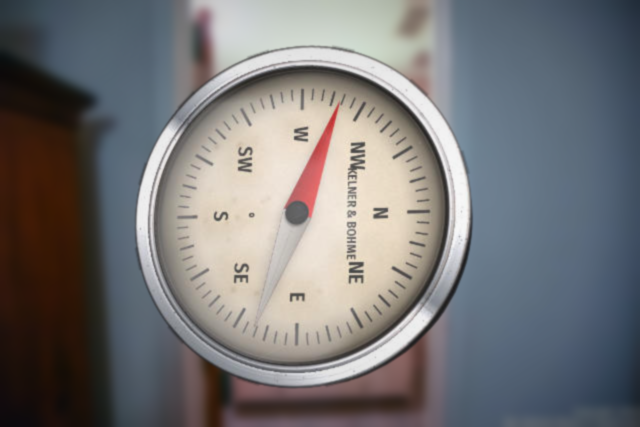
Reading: **290** °
